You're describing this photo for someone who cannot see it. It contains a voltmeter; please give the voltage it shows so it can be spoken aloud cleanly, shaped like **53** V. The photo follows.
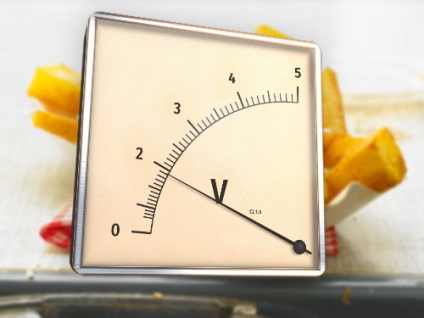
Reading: **1.9** V
